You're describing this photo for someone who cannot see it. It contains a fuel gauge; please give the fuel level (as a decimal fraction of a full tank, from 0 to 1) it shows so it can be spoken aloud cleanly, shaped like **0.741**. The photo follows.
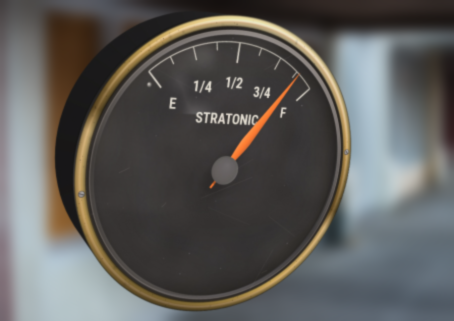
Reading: **0.875**
